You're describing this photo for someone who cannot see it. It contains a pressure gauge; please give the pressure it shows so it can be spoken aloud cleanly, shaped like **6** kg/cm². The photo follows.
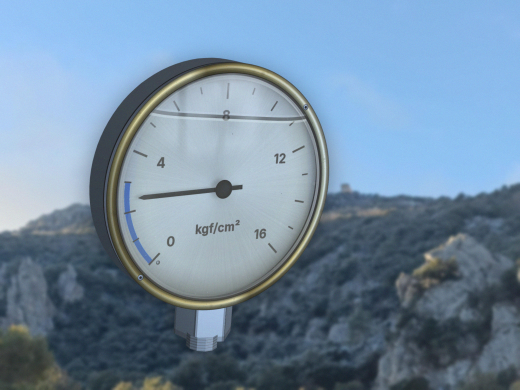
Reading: **2.5** kg/cm²
